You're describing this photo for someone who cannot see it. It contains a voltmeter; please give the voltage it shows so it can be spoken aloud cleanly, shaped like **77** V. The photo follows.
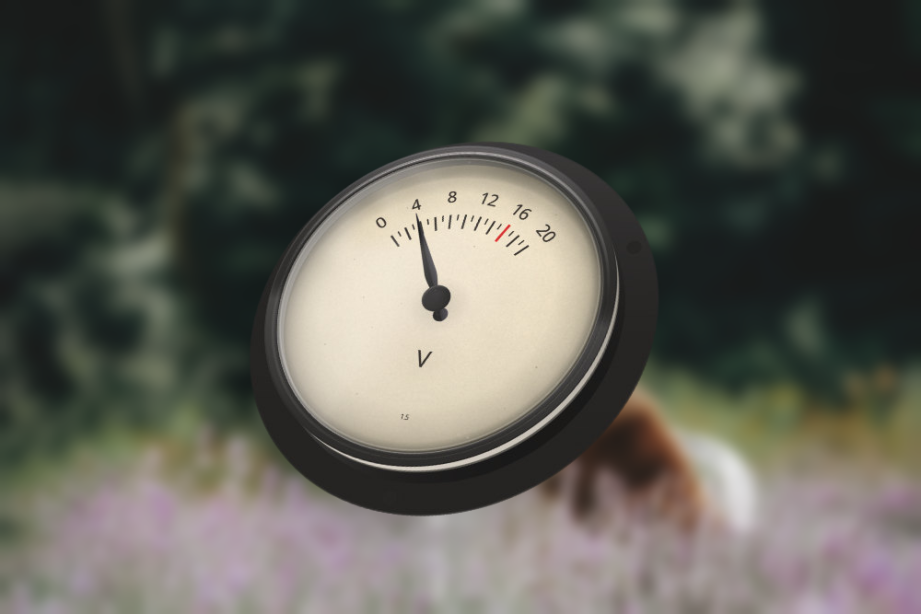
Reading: **4** V
